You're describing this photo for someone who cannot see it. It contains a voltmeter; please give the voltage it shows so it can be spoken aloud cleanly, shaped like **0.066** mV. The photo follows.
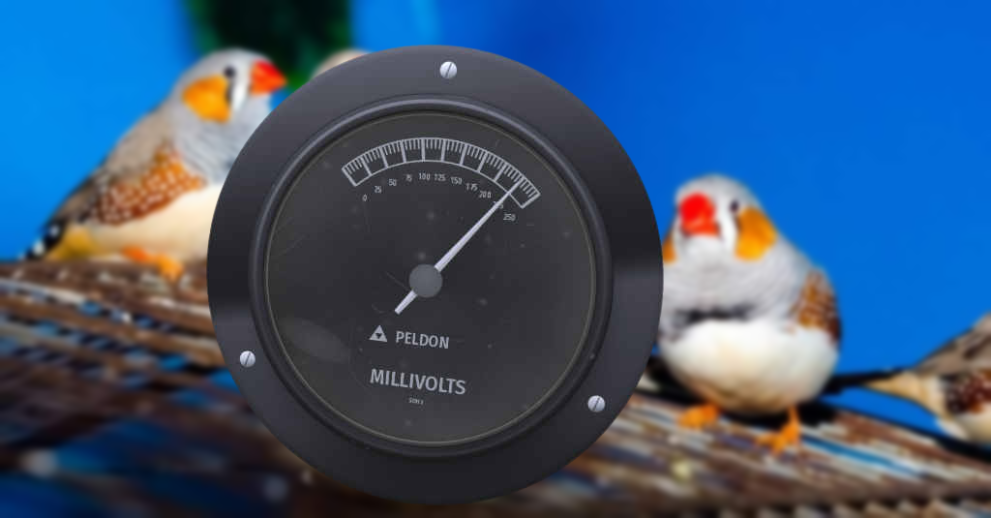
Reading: **225** mV
